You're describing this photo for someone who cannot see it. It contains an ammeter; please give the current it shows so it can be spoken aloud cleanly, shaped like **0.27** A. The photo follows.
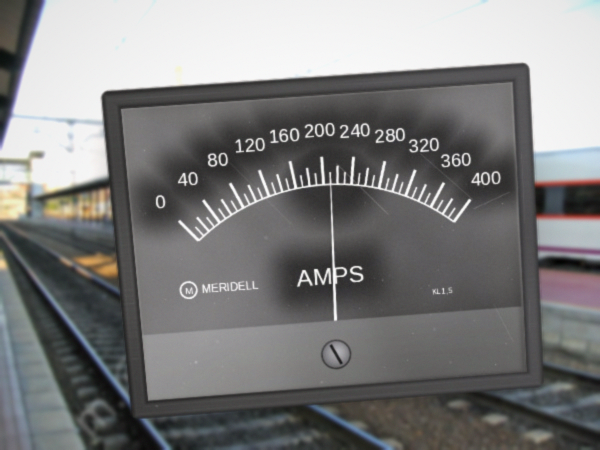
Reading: **210** A
